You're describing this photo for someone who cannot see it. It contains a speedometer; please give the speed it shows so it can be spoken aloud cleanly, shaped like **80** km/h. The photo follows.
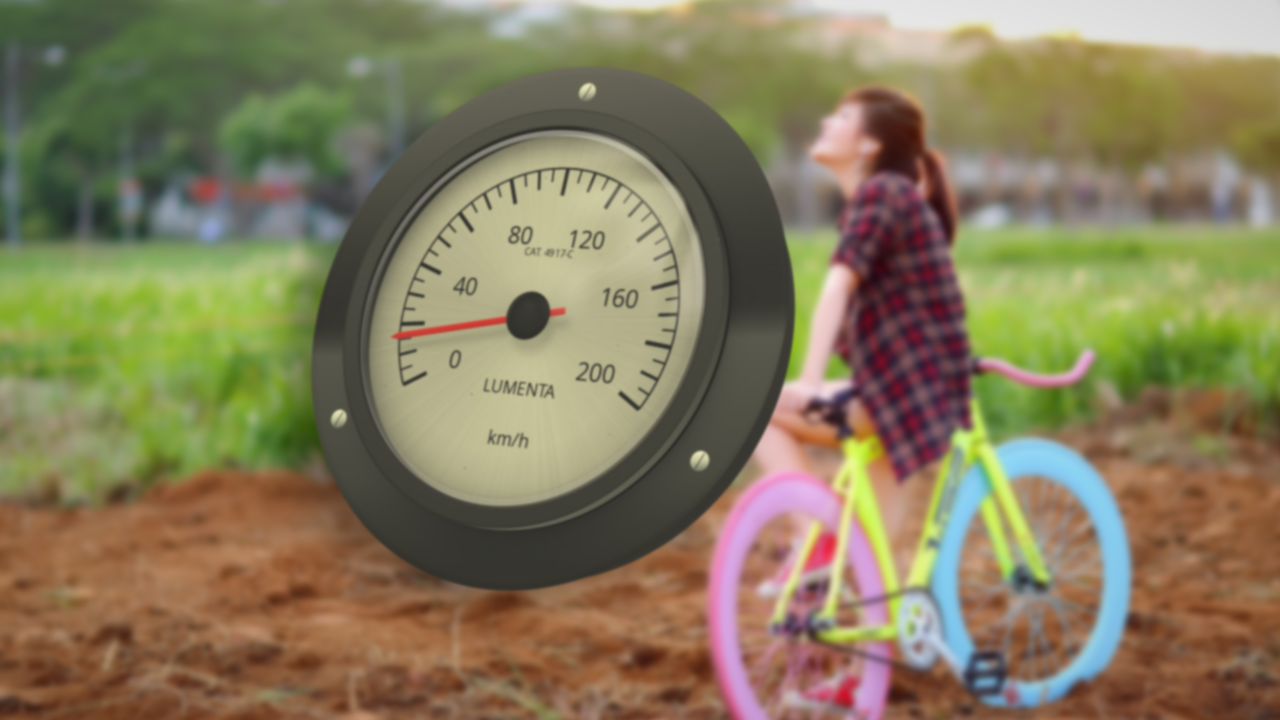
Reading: **15** km/h
